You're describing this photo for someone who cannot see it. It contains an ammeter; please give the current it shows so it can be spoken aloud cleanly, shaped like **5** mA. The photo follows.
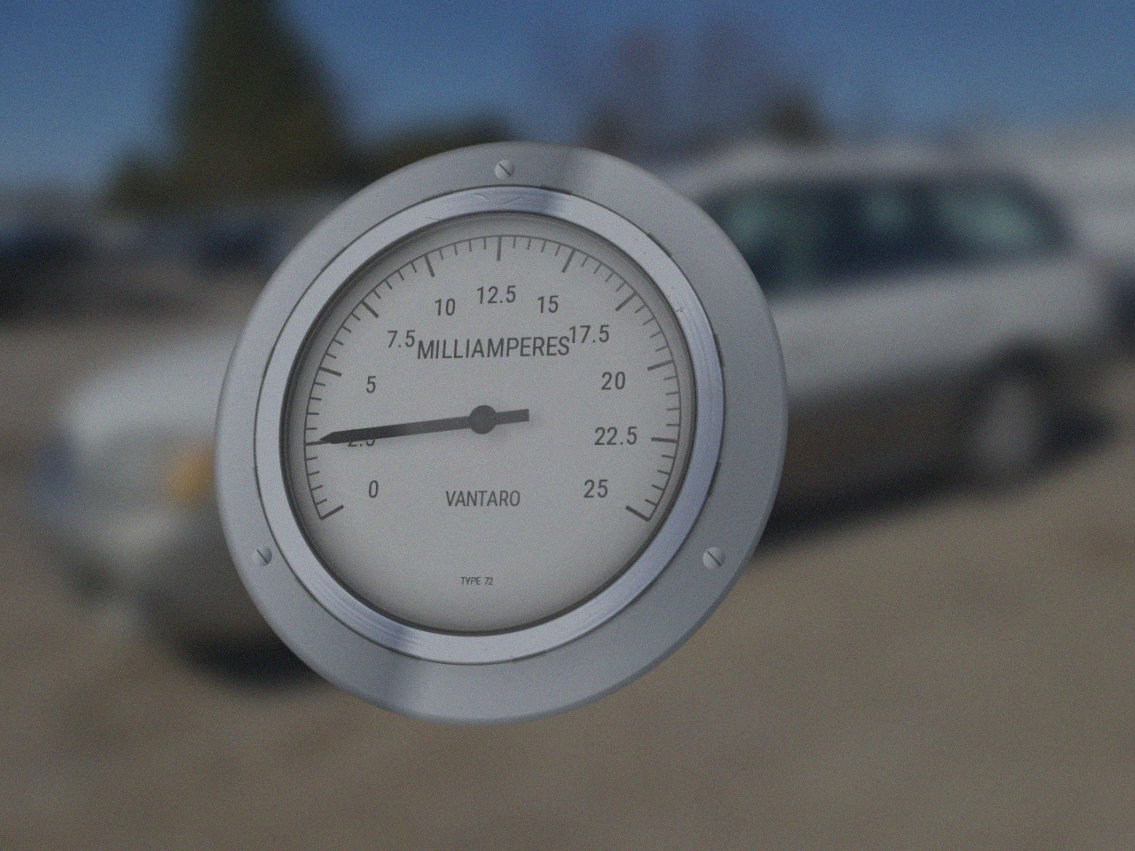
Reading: **2.5** mA
